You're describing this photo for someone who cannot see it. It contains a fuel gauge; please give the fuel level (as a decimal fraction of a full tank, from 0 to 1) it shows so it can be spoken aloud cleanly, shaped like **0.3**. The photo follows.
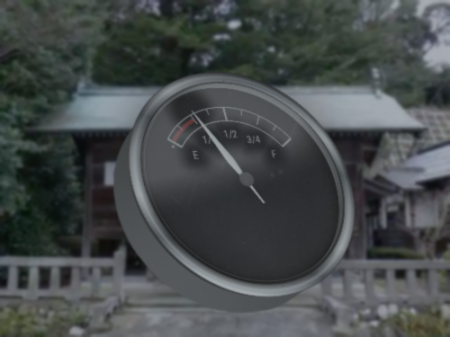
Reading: **0.25**
